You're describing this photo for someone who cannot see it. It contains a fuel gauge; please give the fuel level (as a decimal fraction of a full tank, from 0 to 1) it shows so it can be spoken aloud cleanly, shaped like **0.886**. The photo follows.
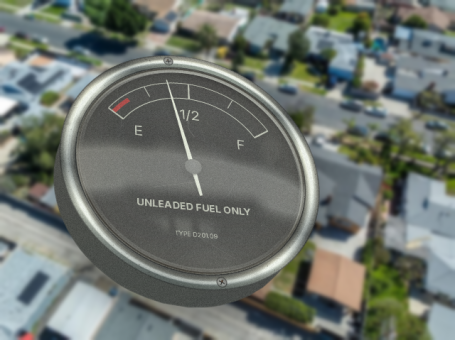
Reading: **0.375**
